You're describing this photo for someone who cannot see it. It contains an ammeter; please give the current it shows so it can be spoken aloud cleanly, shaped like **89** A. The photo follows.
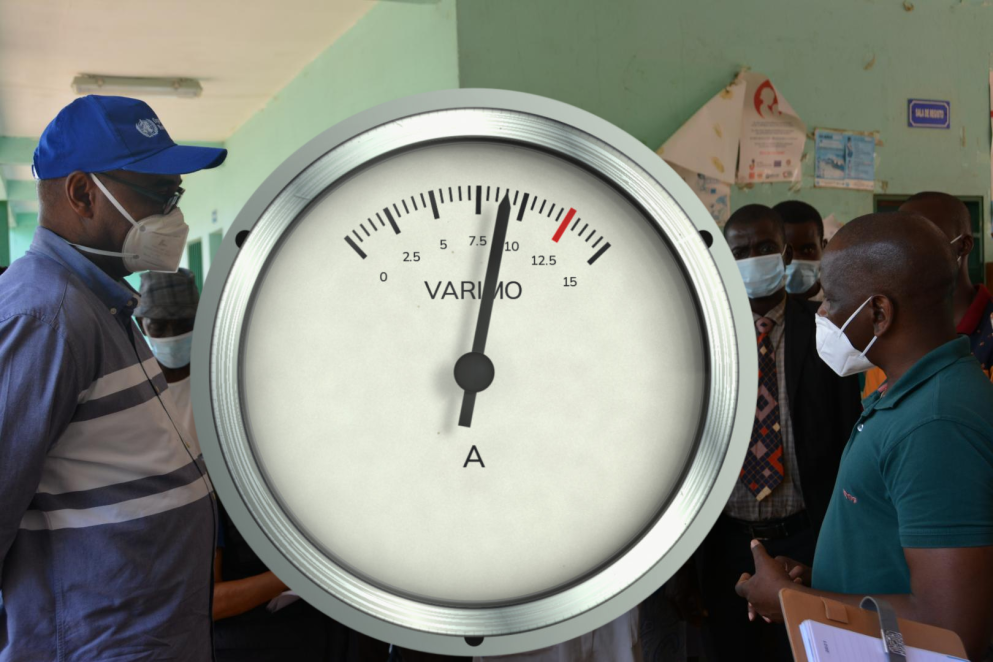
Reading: **9** A
